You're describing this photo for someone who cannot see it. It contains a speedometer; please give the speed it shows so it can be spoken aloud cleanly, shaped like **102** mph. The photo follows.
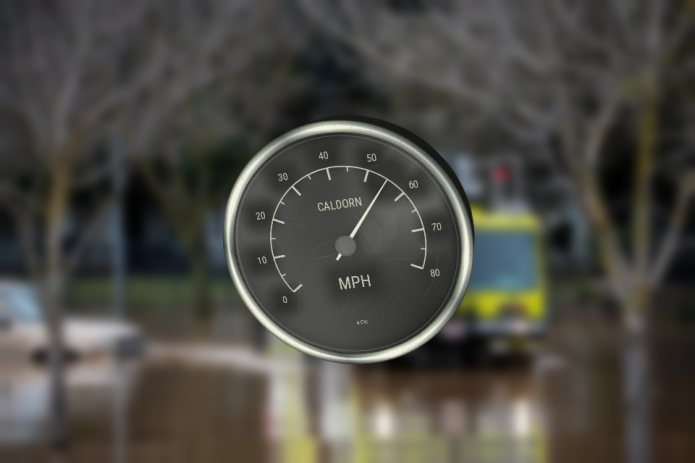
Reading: **55** mph
